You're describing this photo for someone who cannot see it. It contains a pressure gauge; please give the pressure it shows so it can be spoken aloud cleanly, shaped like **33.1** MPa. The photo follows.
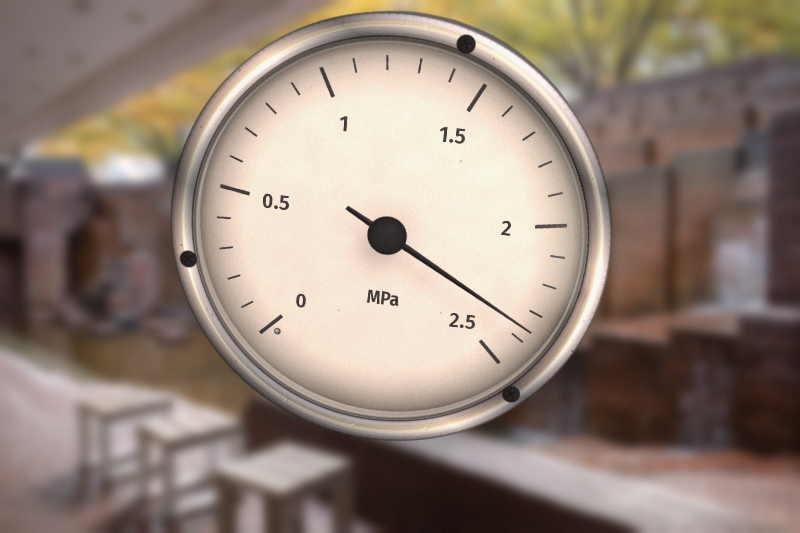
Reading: **2.35** MPa
